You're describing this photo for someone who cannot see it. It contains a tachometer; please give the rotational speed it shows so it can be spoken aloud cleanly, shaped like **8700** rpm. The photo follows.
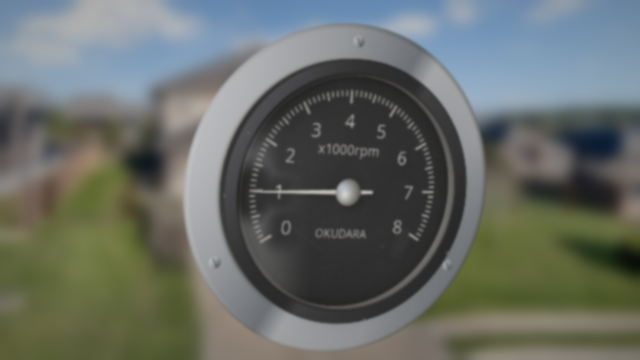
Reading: **1000** rpm
